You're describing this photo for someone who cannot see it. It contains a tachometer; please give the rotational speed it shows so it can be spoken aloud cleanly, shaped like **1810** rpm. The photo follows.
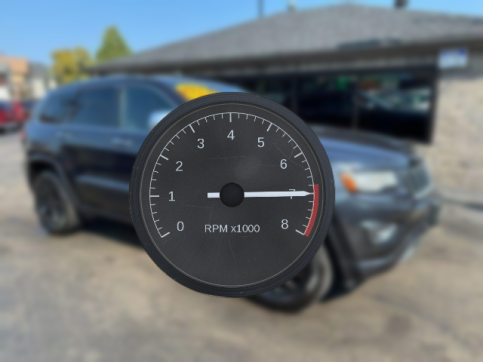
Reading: **7000** rpm
